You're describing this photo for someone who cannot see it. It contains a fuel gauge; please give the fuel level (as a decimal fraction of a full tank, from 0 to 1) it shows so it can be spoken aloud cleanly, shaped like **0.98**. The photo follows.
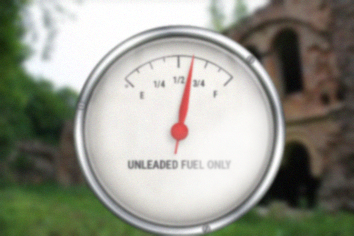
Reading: **0.625**
